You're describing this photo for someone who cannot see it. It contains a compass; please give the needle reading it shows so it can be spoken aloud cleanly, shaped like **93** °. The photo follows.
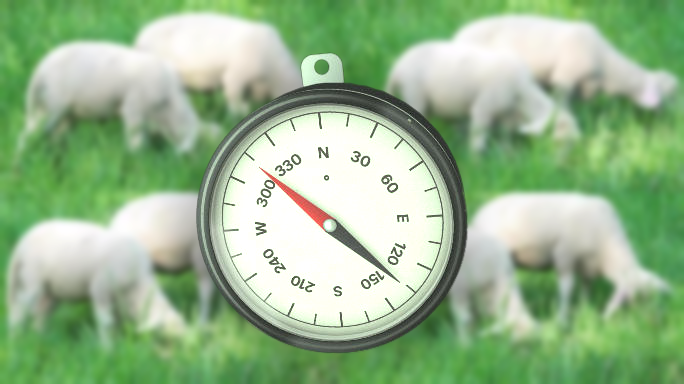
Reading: **315** °
